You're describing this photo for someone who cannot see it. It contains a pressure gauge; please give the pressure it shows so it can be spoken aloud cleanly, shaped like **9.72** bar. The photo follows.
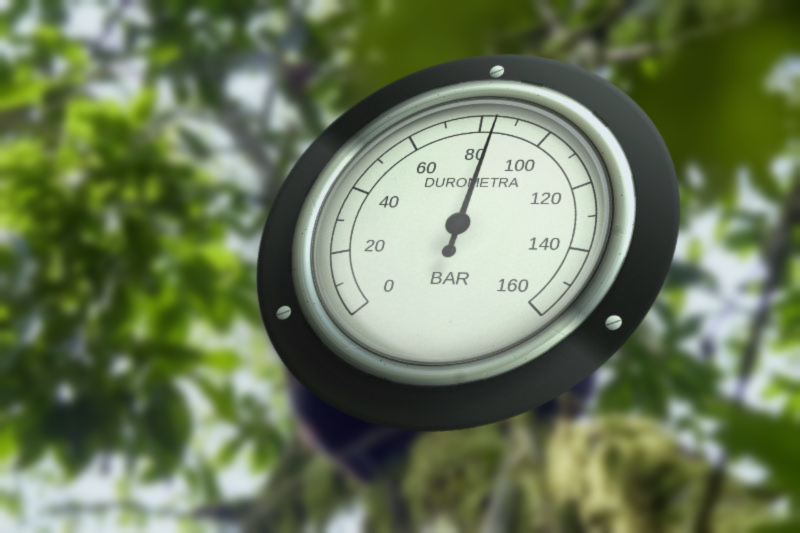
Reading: **85** bar
